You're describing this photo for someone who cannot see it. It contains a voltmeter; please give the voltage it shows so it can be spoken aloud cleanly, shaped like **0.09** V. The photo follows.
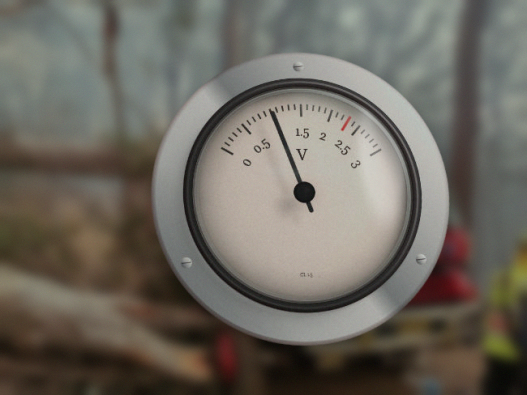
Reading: **1** V
